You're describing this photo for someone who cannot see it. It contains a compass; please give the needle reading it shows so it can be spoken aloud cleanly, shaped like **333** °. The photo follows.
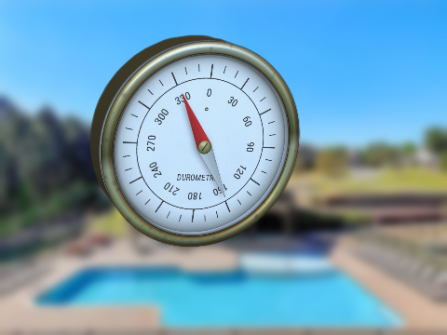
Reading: **330** °
